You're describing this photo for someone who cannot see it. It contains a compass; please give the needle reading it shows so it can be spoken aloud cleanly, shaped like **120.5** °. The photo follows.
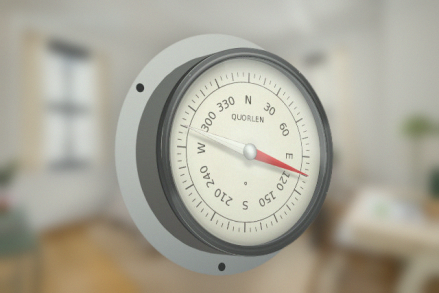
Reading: **105** °
